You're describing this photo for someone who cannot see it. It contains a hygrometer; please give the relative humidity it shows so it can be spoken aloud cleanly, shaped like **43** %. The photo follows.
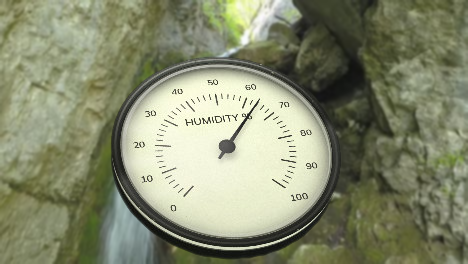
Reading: **64** %
